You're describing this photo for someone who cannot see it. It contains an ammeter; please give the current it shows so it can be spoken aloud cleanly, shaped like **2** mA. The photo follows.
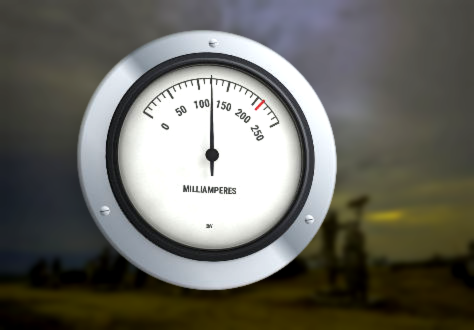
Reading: **120** mA
